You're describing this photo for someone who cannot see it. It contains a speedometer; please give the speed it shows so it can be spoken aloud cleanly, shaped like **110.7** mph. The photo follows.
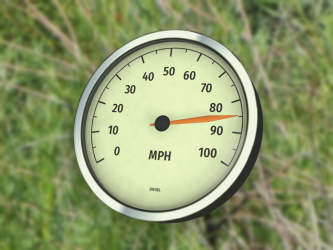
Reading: **85** mph
